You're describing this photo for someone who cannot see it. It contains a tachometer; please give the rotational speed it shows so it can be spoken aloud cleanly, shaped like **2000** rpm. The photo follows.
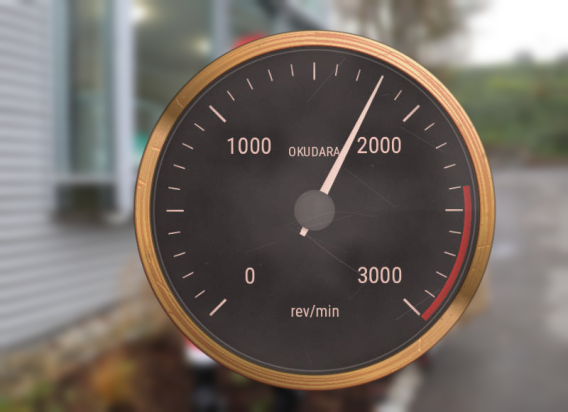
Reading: **1800** rpm
